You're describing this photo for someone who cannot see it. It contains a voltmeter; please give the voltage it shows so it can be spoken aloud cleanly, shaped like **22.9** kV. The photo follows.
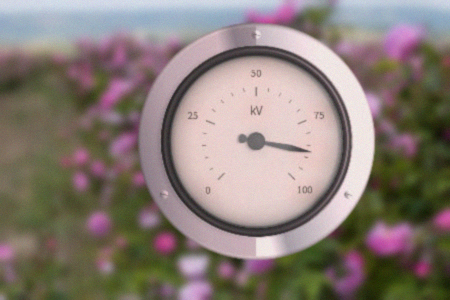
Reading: **87.5** kV
